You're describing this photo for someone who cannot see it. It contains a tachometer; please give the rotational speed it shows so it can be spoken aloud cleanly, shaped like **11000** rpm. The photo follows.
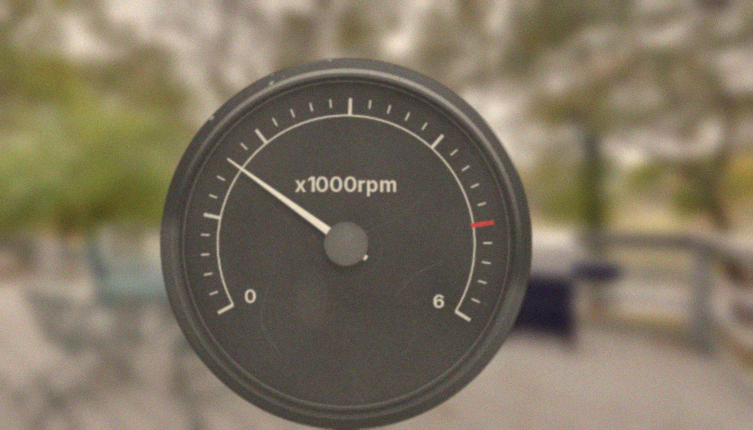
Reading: **1600** rpm
